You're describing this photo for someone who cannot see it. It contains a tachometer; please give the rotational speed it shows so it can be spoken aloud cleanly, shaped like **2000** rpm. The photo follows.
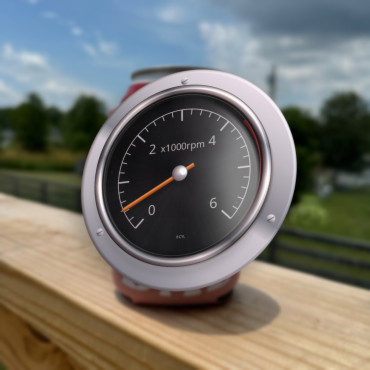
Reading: **400** rpm
